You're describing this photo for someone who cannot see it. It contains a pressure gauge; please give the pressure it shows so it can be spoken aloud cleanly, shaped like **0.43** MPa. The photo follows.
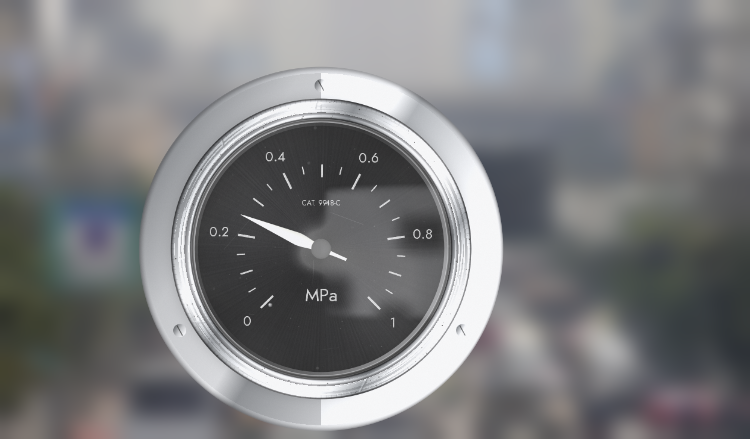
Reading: **0.25** MPa
